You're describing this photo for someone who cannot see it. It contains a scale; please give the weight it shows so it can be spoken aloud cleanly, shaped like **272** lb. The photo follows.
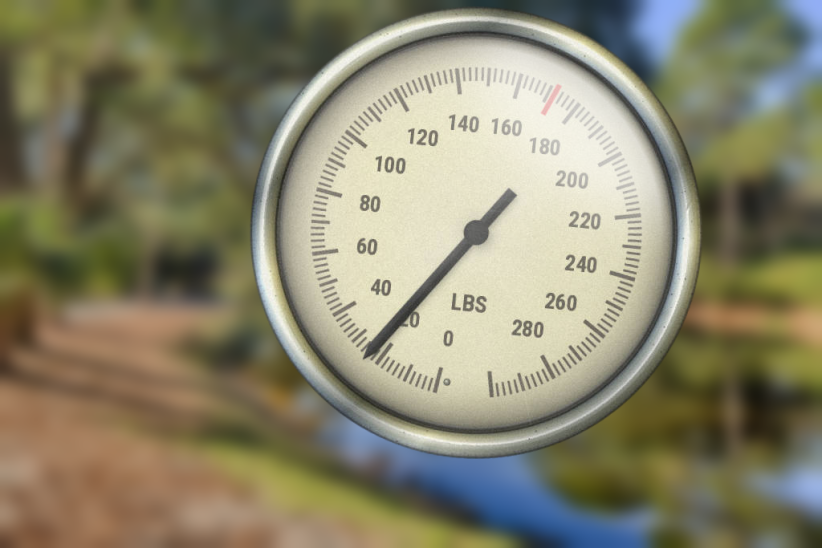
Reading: **24** lb
